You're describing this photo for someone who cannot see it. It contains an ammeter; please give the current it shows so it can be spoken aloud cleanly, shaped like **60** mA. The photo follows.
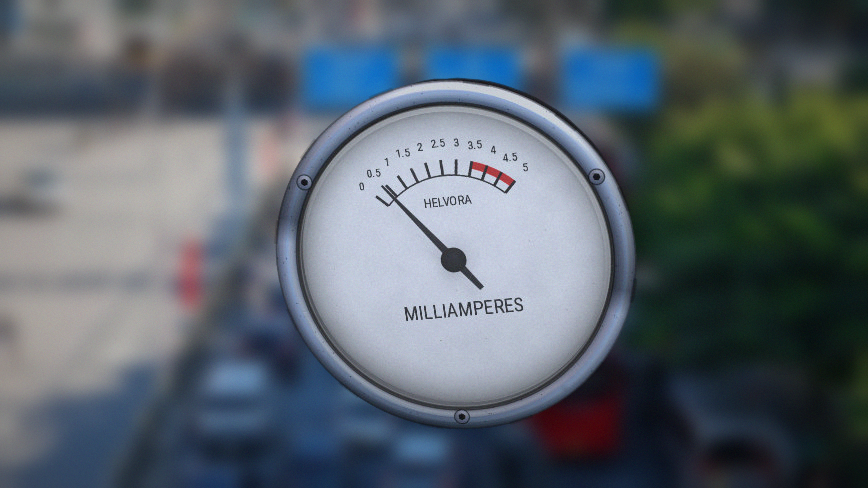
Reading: **0.5** mA
